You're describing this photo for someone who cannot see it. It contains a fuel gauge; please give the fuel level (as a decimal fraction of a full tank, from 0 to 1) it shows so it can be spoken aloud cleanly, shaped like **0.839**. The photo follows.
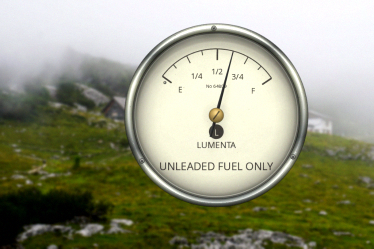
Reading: **0.625**
